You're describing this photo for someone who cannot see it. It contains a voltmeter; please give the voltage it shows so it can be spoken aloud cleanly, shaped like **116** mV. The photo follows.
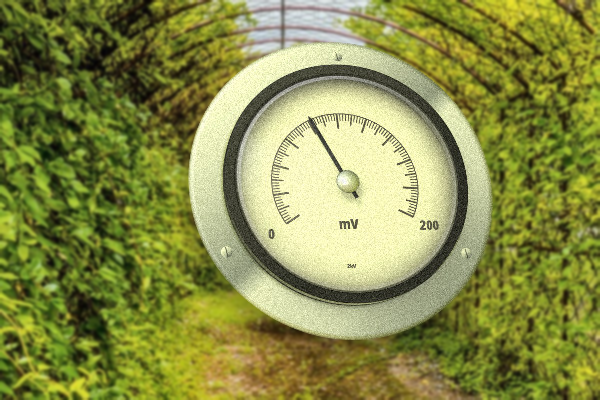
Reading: **80** mV
